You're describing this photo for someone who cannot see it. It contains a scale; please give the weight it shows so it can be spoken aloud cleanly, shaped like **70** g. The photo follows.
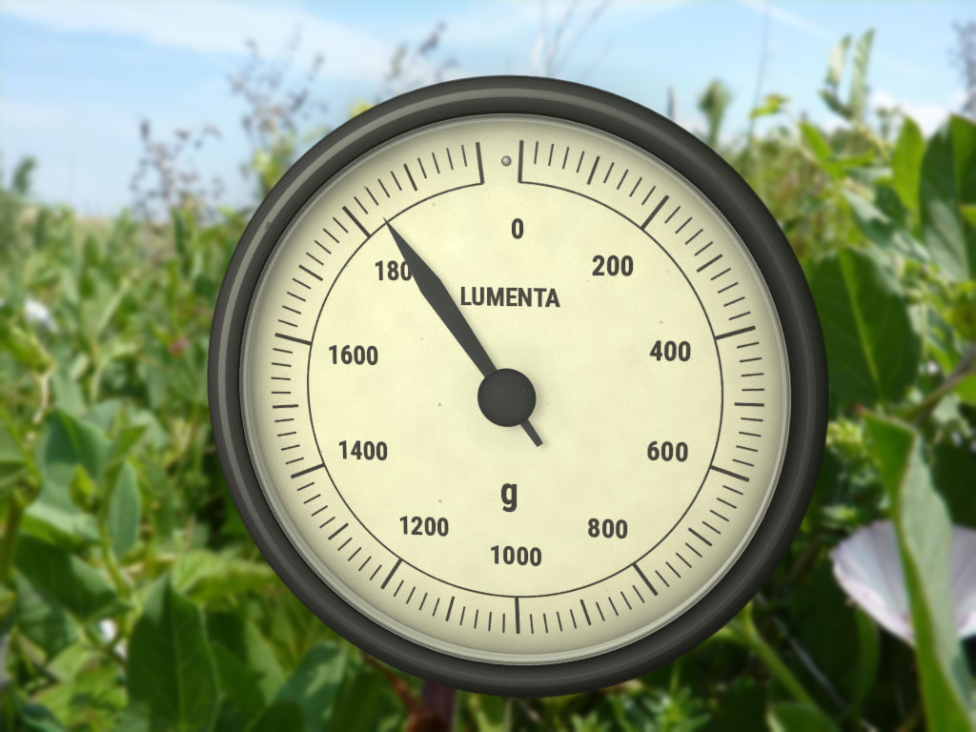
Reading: **1840** g
